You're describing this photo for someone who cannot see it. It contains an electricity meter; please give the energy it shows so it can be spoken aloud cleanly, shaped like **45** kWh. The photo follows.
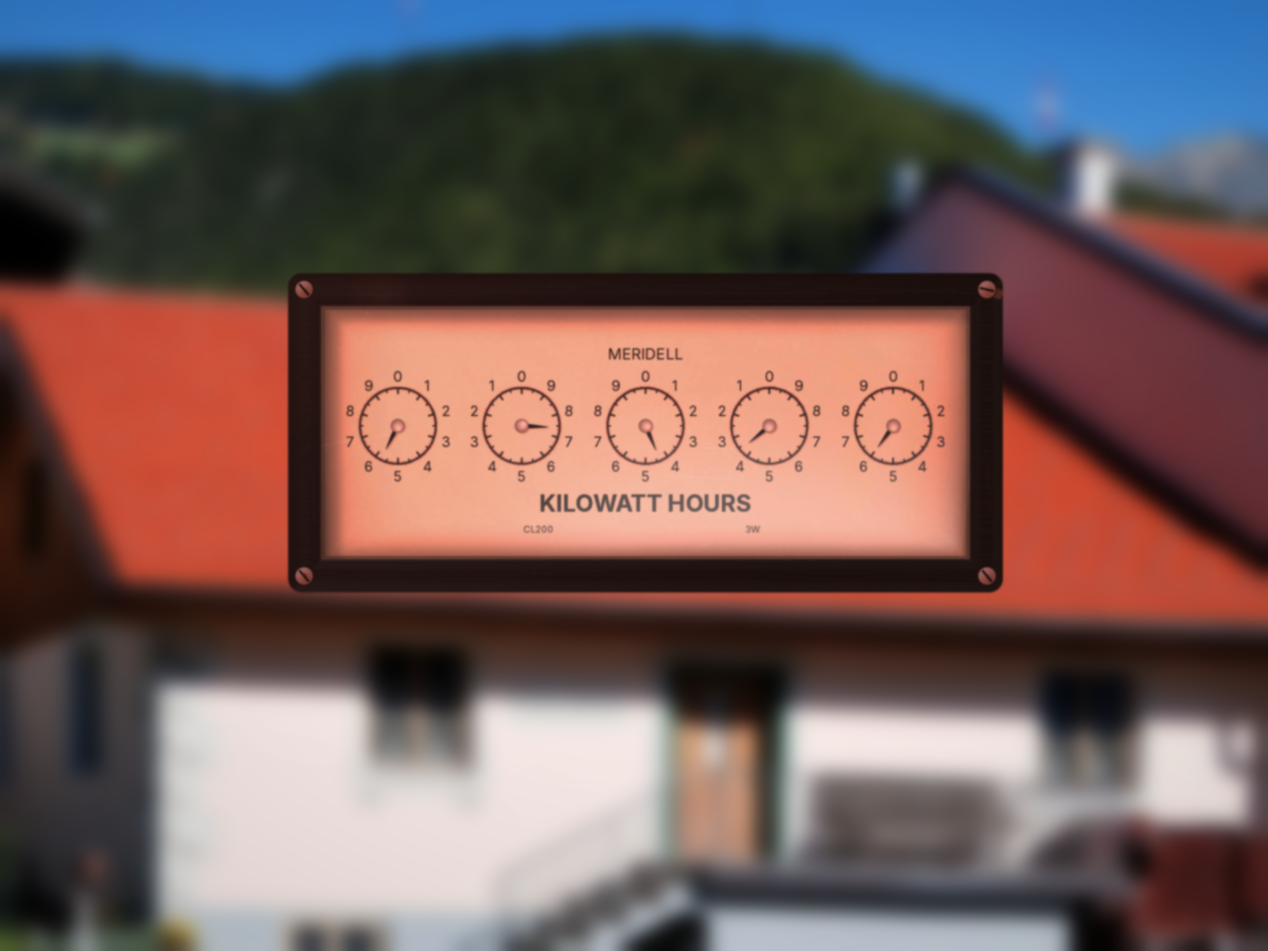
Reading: **57436** kWh
